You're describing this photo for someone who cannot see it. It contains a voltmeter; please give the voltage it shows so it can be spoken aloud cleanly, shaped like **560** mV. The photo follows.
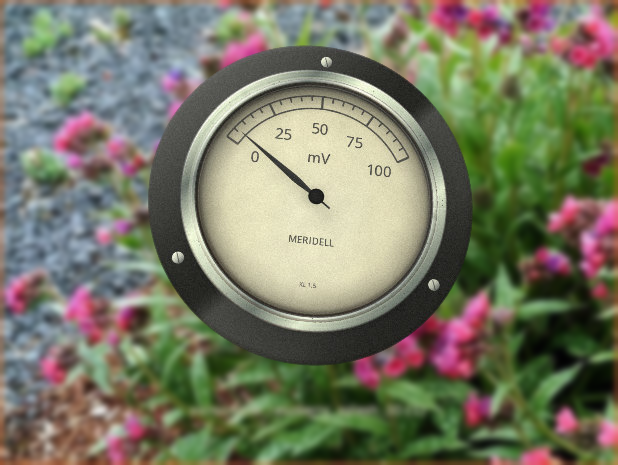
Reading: **5** mV
